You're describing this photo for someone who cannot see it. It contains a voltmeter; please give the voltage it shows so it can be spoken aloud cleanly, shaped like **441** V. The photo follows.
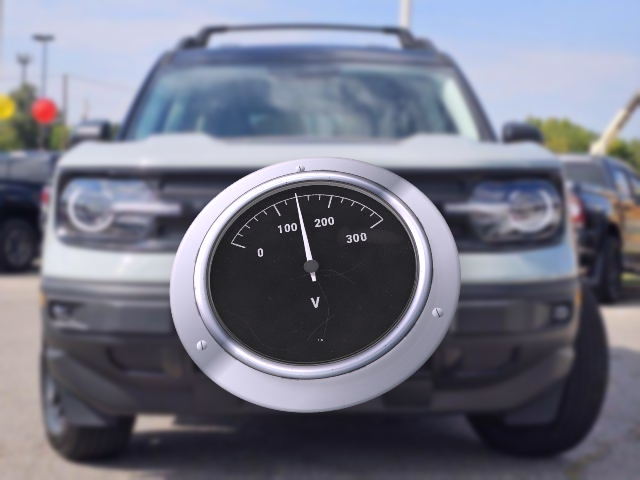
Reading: **140** V
